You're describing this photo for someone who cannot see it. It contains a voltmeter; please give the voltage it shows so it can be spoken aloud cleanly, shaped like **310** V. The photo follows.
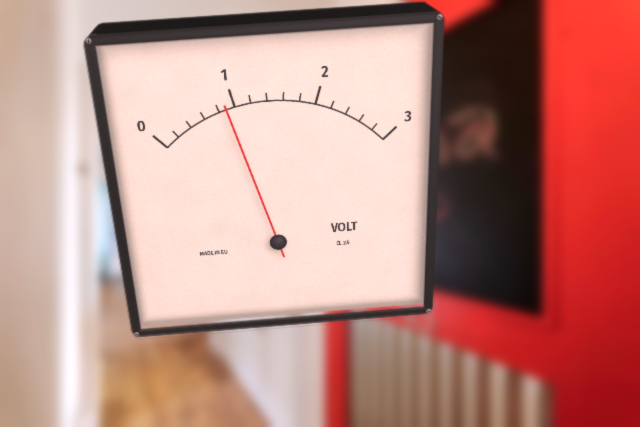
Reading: **0.9** V
